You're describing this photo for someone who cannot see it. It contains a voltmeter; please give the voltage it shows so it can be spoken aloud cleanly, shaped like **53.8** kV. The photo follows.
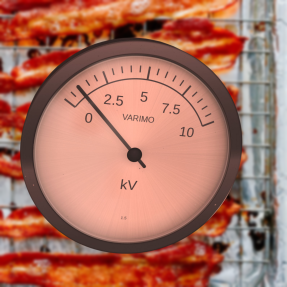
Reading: **1** kV
